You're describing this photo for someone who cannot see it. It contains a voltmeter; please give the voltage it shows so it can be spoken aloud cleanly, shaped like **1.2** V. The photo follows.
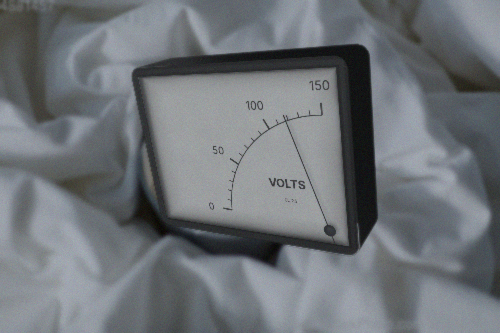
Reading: **120** V
